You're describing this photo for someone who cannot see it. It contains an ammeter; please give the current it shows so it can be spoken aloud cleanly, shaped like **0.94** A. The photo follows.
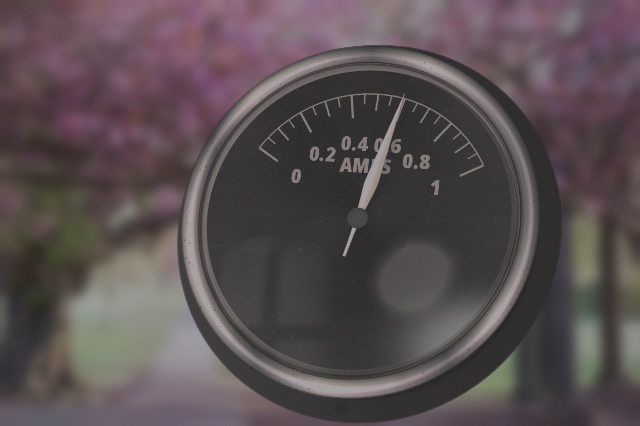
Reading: **0.6** A
